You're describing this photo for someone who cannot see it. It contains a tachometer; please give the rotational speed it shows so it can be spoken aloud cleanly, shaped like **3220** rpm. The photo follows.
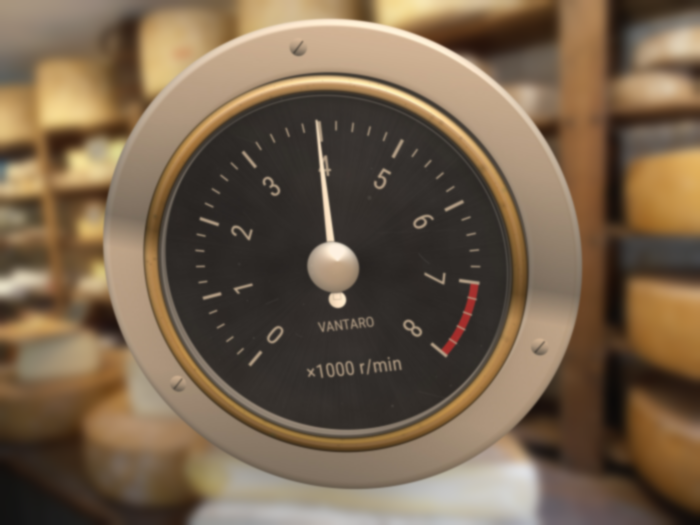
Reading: **4000** rpm
